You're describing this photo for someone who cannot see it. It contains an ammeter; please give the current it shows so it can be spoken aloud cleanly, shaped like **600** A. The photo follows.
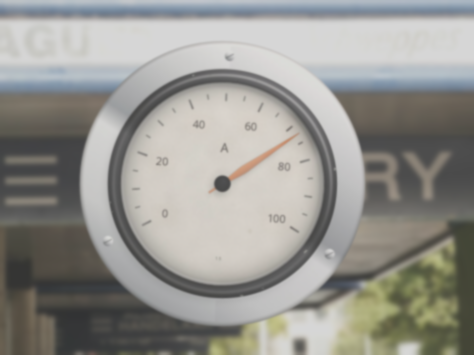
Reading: **72.5** A
